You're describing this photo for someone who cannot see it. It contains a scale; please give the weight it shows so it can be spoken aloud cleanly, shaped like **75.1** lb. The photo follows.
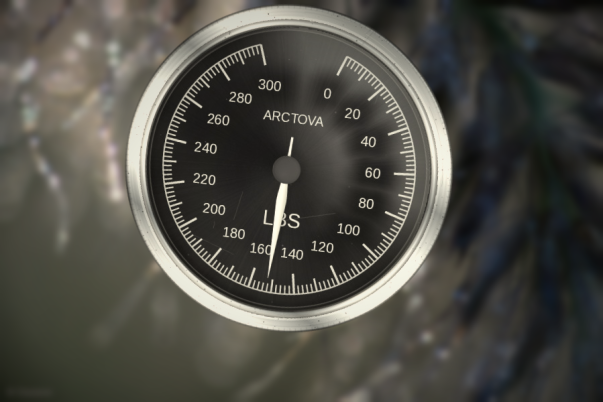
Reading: **152** lb
